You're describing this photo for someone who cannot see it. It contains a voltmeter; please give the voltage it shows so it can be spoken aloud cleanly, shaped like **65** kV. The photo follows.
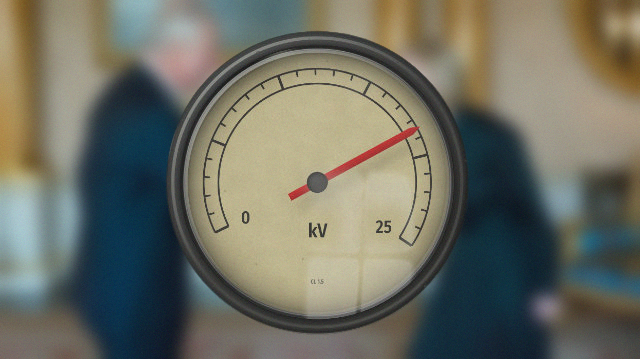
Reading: **18.5** kV
